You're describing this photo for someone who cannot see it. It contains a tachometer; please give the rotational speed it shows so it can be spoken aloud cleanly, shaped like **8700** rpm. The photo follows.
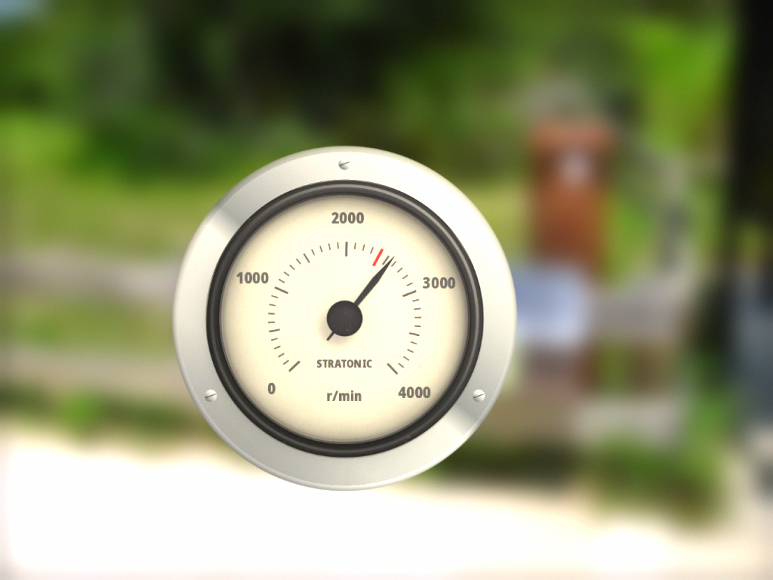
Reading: **2550** rpm
